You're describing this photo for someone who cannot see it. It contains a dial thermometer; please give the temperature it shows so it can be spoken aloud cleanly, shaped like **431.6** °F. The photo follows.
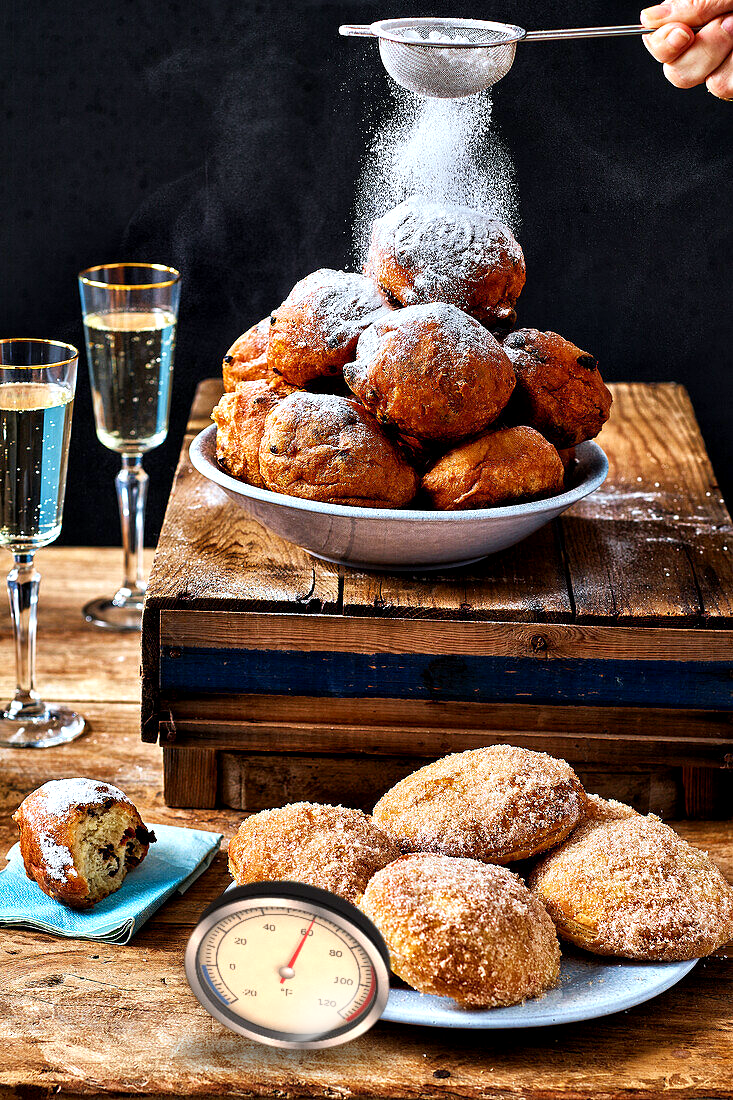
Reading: **60** °F
